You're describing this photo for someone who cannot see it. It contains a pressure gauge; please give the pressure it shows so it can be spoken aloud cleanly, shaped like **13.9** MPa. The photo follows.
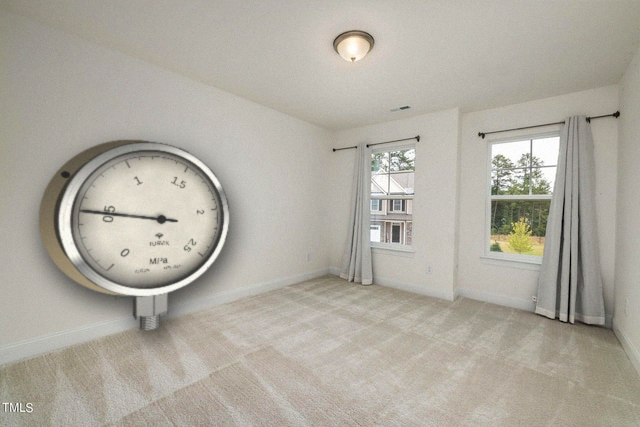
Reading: **0.5** MPa
